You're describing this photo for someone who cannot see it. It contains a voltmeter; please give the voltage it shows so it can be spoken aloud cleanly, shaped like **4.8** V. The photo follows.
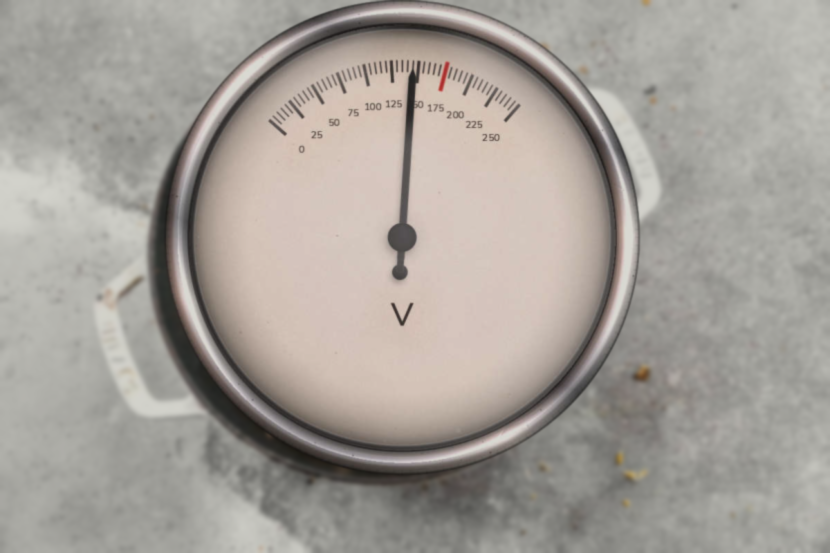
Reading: **145** V
